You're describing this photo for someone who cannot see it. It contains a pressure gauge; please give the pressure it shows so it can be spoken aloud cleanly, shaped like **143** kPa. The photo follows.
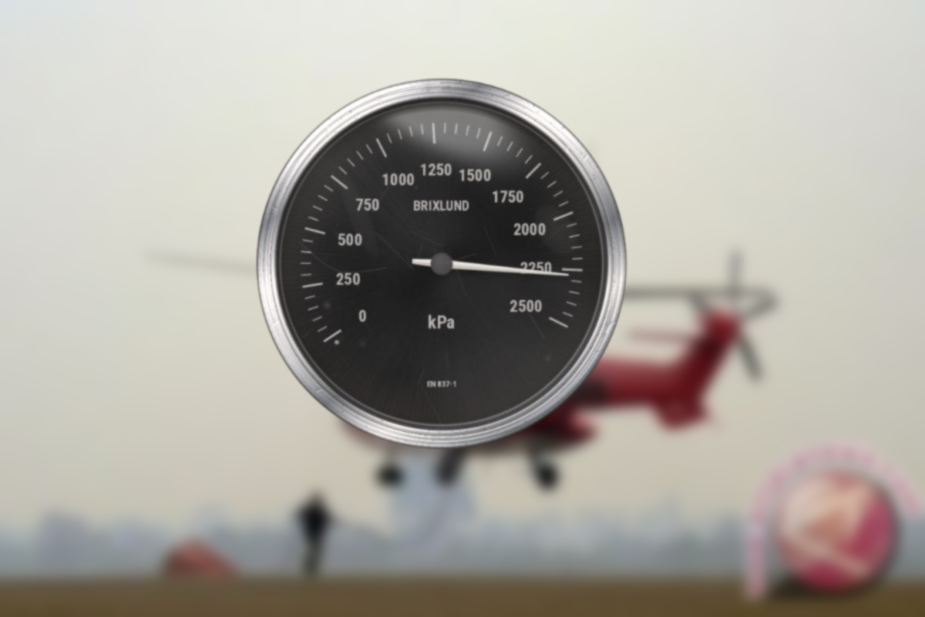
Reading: **2275** kPa
